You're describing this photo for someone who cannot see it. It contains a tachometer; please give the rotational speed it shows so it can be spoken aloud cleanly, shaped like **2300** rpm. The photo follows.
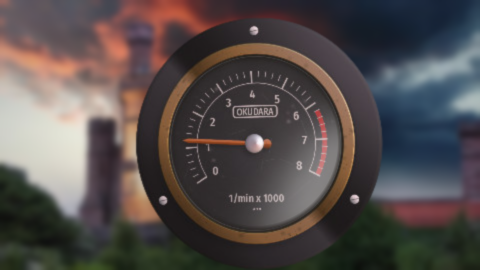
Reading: **1200** rpm
